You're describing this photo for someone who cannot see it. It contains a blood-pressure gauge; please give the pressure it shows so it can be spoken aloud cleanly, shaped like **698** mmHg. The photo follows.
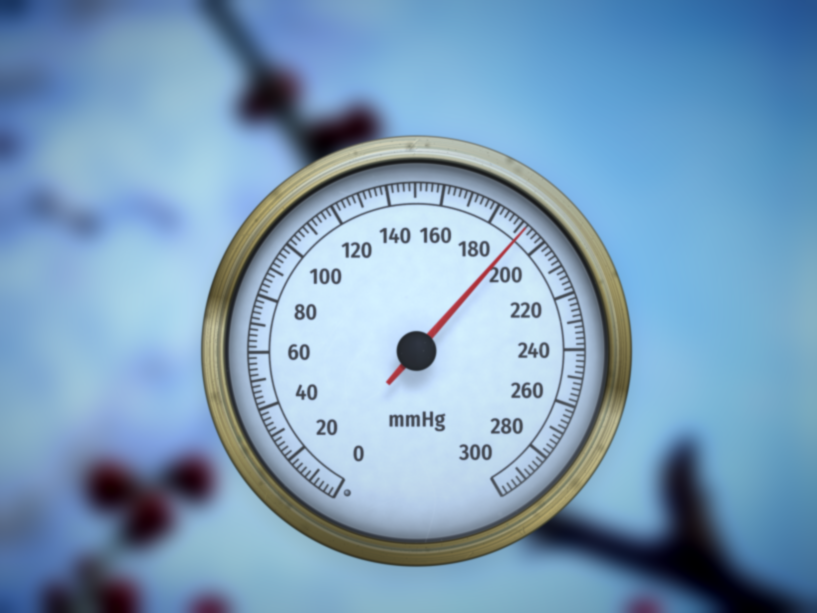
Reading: **192** mmHg
